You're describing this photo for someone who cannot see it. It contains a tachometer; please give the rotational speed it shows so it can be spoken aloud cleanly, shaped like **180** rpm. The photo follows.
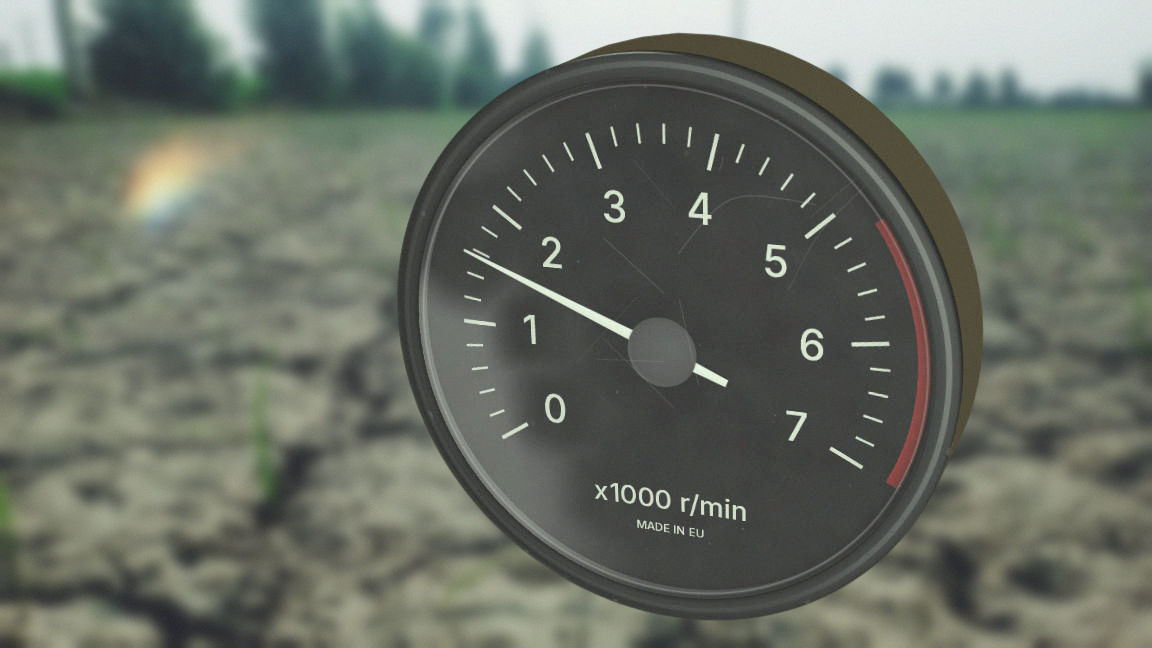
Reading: **1600** rpm
